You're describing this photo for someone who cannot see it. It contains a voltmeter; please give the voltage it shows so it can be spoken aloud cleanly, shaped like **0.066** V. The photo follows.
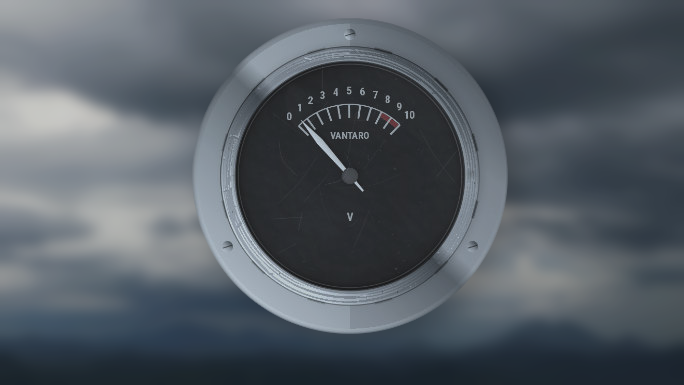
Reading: **0.5** V
